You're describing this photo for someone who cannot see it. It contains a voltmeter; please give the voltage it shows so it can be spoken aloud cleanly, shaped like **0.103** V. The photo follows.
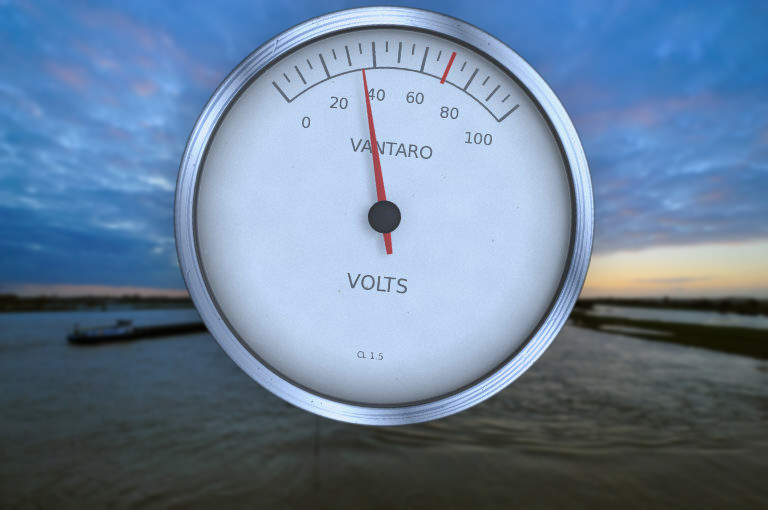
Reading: **35** V
